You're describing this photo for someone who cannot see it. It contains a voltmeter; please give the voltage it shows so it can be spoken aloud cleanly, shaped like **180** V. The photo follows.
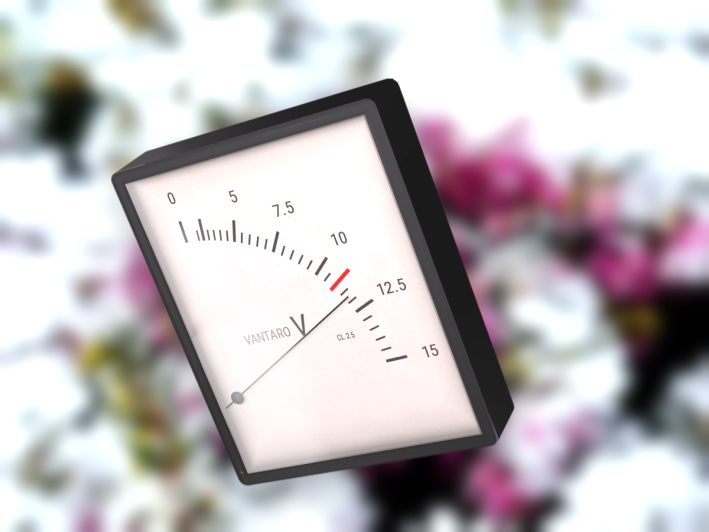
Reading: **11.75** V
